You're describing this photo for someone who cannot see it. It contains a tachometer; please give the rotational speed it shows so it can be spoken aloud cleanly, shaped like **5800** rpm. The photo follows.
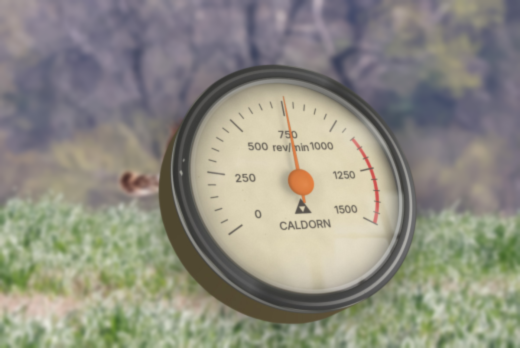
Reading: **750** rpm
